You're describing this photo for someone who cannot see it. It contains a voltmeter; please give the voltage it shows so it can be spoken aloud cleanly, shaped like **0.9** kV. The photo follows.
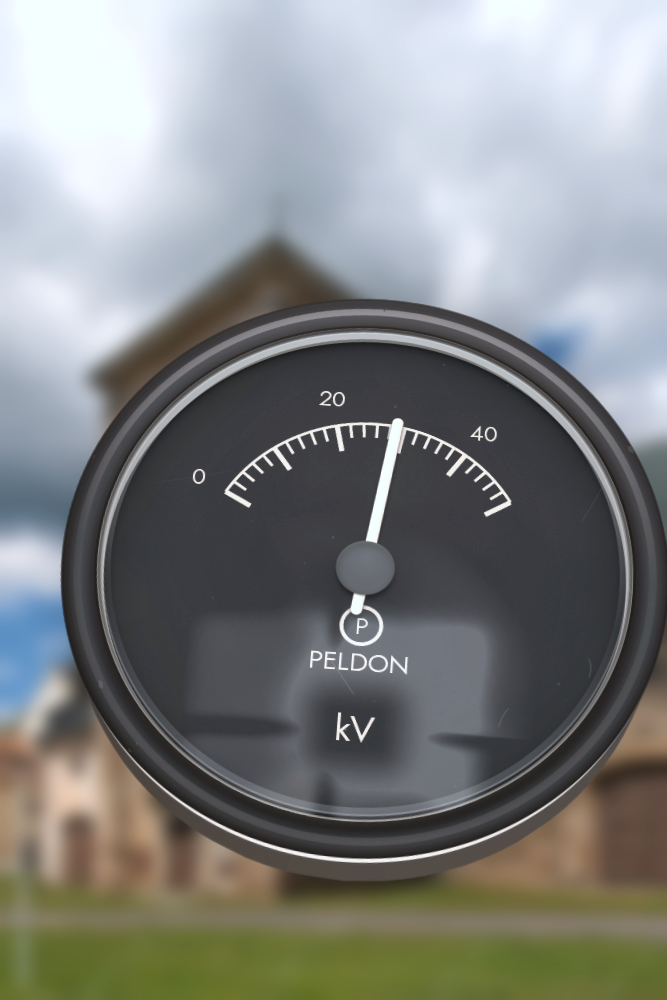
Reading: **29** kV
